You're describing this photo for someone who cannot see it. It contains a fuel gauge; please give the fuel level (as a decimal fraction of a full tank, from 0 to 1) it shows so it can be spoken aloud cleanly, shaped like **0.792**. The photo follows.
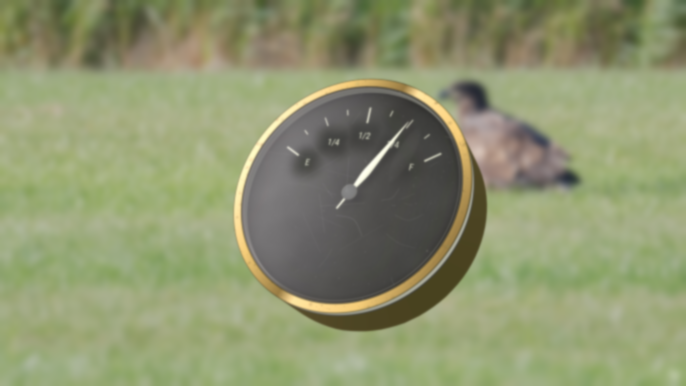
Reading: **0.75**
